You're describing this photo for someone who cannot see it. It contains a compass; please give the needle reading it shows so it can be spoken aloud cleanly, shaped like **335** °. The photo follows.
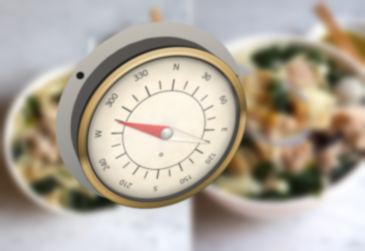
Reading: **285** °
